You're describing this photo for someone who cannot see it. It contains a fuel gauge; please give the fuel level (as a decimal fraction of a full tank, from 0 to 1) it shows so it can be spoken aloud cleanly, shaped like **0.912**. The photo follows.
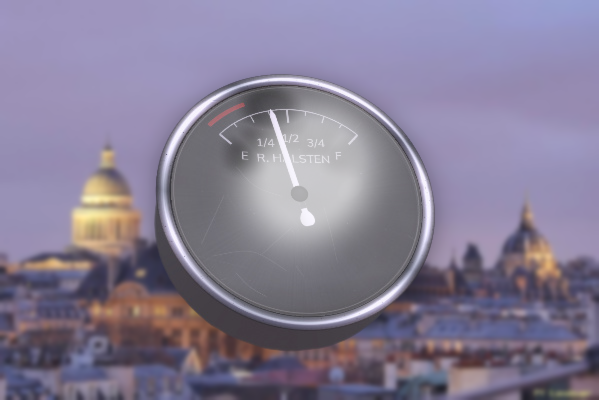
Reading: **0.375**
